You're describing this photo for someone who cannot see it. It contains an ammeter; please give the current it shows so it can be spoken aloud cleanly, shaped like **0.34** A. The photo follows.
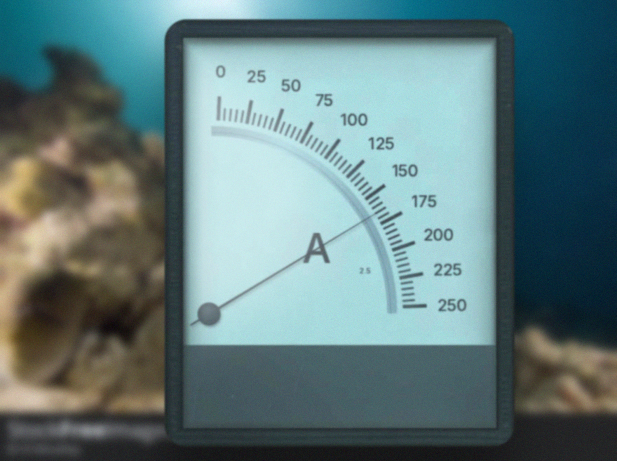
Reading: **165** A
